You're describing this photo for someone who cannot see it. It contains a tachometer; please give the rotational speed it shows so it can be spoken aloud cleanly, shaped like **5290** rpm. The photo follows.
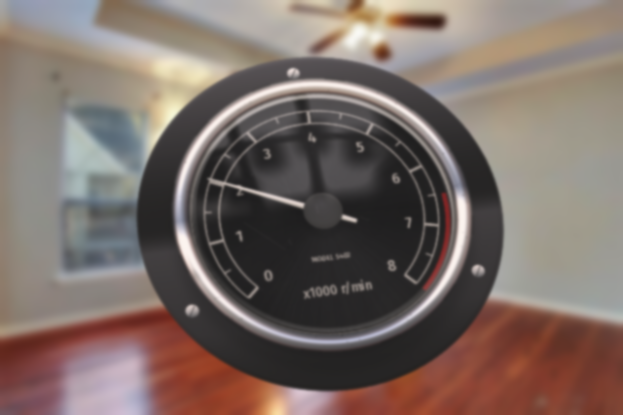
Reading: **2000** rpm
